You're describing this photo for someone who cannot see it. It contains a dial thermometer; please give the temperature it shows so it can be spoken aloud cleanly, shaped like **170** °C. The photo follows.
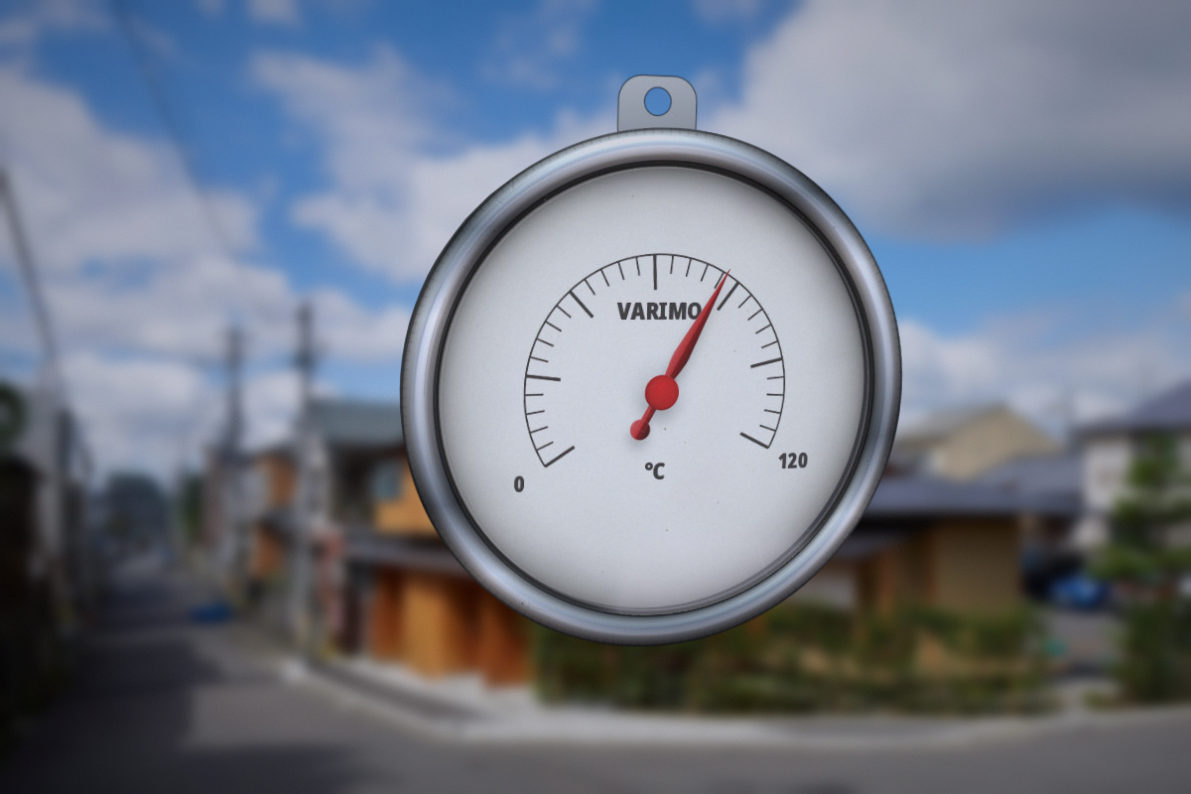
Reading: **76** °C
